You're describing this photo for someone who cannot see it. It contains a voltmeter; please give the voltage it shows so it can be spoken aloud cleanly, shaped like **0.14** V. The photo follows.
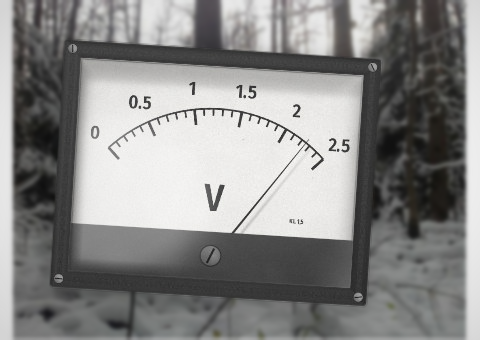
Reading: **2.25** V
